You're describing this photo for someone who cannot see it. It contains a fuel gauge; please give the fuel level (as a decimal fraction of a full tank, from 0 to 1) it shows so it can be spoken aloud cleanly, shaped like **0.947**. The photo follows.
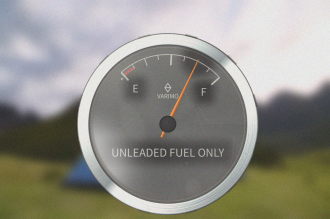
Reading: **0.75**
